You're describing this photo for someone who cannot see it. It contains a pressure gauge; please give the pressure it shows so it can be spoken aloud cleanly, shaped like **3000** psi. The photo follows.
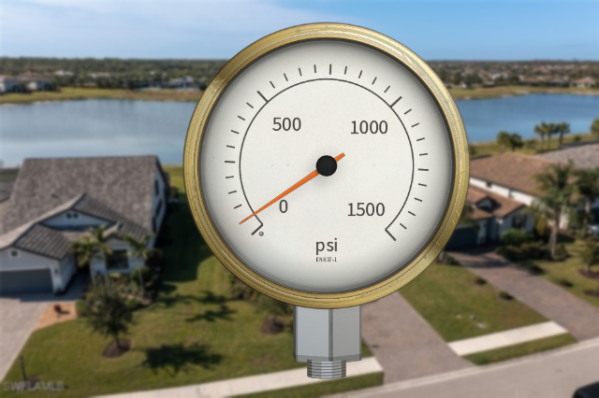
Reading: **50** psi
